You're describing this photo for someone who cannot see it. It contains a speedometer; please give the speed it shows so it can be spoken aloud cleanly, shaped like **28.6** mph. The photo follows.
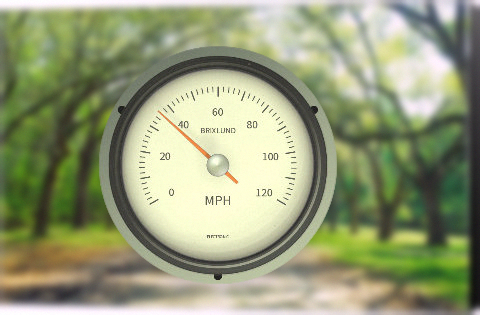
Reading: **36** mph
